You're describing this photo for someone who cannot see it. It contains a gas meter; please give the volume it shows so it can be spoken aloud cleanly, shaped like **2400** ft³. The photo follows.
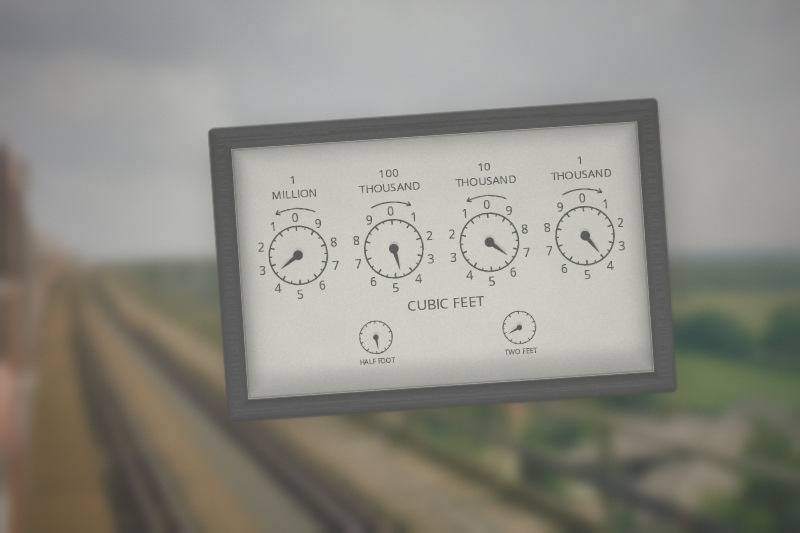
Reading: **346400** ft³
